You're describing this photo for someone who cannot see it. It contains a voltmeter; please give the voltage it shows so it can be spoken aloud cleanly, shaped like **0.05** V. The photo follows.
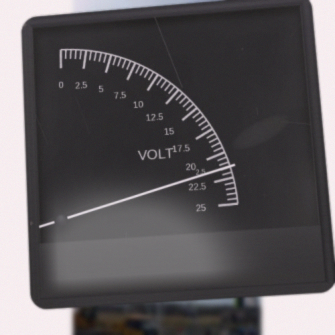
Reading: **21.5** V
